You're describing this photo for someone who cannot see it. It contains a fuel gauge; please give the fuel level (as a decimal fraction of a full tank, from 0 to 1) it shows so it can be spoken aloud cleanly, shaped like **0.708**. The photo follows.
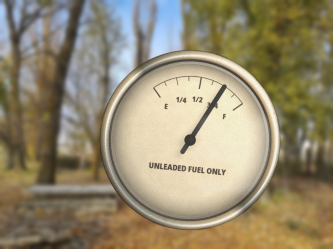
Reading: **0.75**
